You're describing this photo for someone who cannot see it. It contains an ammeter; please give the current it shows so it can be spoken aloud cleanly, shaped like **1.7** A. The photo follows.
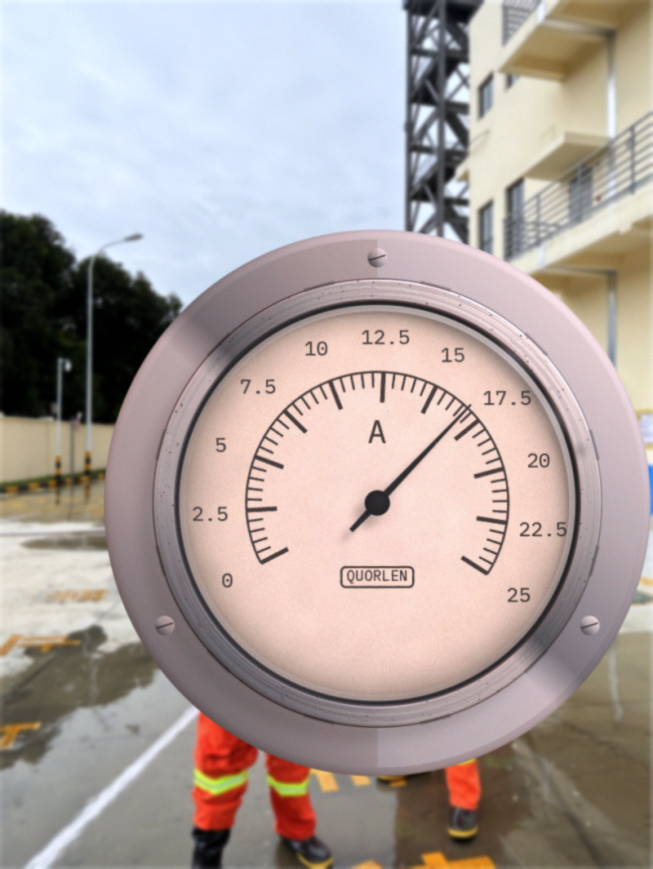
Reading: **16.75** A
